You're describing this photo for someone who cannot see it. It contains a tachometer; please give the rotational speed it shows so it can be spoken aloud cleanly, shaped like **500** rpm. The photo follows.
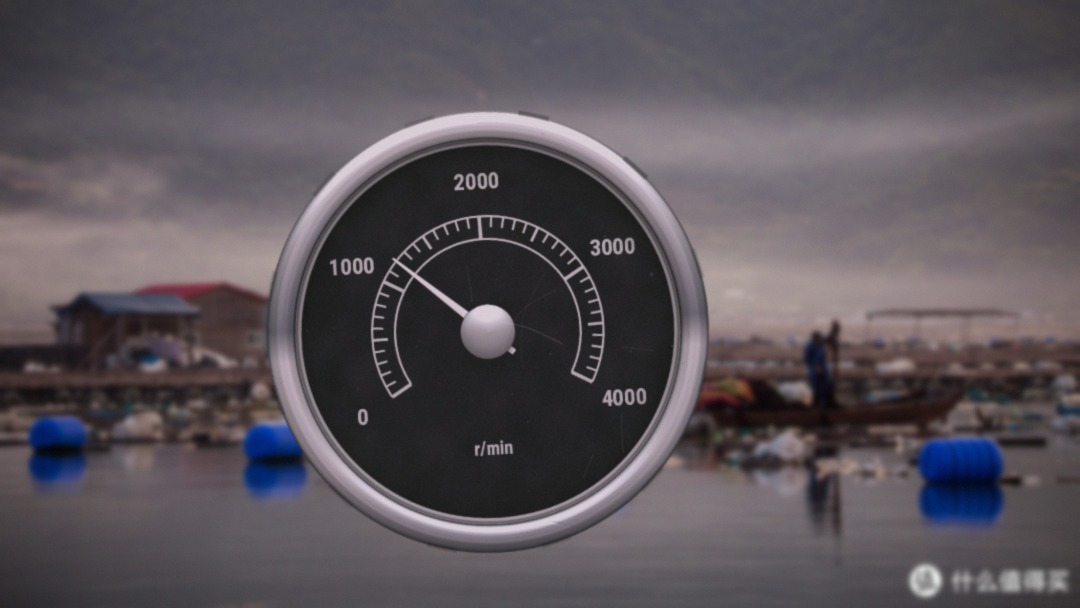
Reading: **1200** rpm
